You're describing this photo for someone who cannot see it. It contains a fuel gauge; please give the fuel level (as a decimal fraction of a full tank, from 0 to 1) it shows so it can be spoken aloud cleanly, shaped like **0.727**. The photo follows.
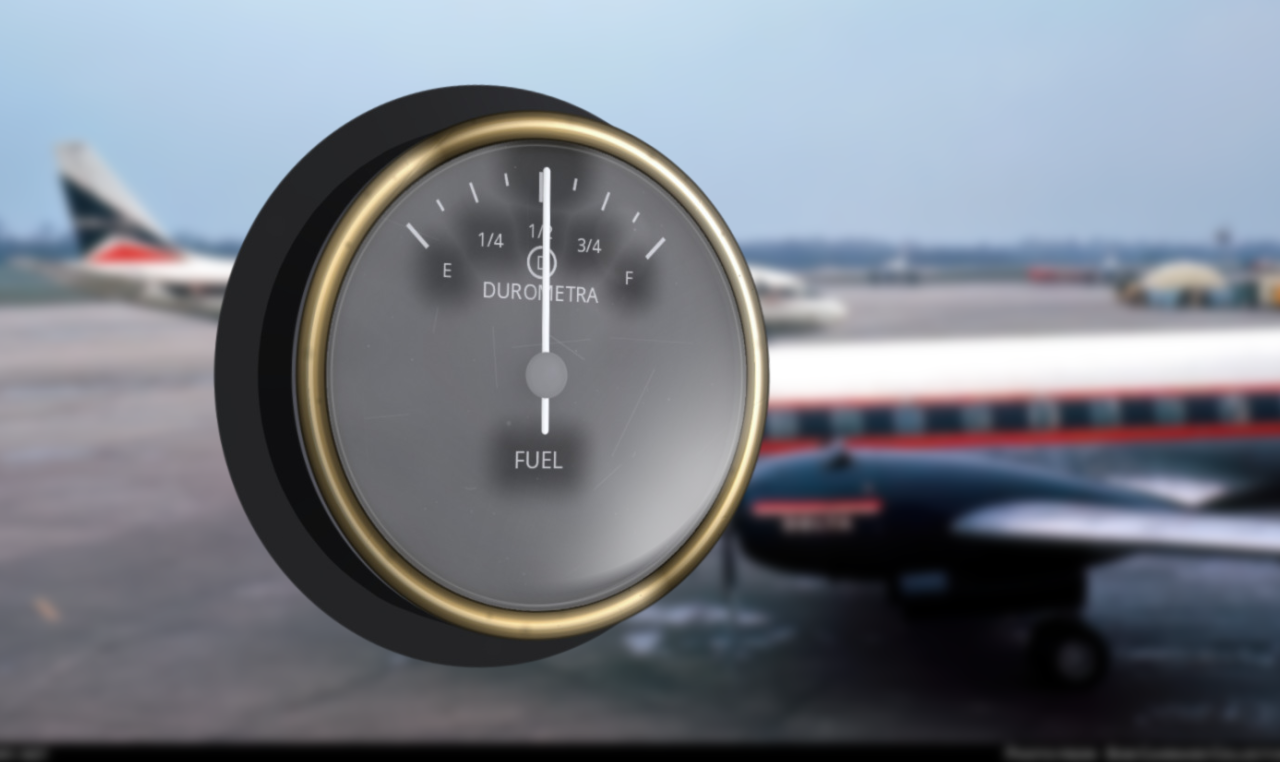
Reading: **0.5**
